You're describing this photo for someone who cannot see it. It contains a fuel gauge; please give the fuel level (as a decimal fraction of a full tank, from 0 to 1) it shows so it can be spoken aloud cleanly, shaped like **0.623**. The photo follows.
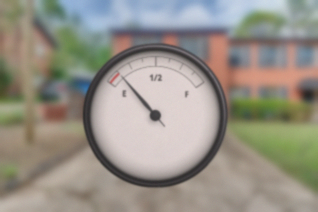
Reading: **0.125**
